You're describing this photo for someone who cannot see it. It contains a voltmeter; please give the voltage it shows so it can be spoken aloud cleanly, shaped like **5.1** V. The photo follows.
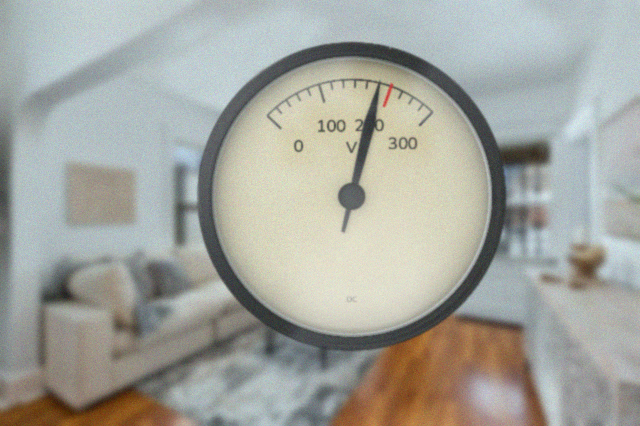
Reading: **200** V
